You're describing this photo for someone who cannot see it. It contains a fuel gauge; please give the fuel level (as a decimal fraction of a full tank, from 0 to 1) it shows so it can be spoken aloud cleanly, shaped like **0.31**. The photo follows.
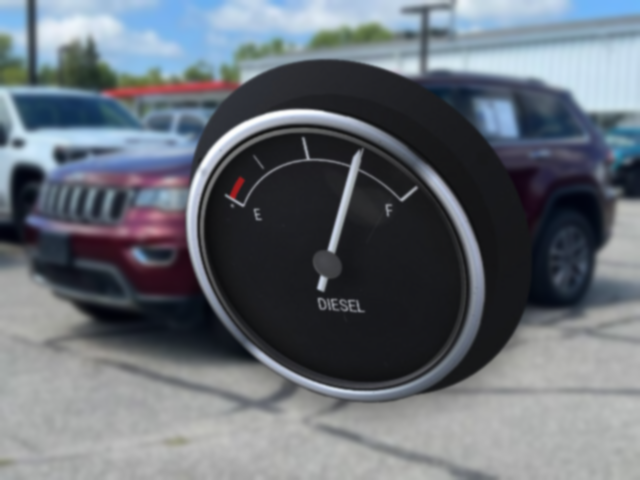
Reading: **0.75**
